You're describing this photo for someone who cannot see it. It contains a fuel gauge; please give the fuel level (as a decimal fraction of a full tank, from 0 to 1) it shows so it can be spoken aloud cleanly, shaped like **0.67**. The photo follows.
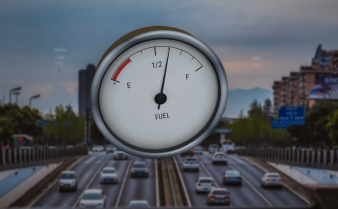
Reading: **0.625**
